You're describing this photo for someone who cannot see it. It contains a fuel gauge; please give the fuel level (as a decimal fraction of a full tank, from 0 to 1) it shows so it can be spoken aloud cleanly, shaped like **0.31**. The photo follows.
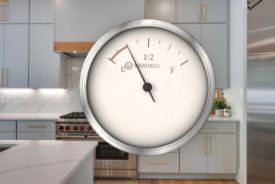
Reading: **0.25**
